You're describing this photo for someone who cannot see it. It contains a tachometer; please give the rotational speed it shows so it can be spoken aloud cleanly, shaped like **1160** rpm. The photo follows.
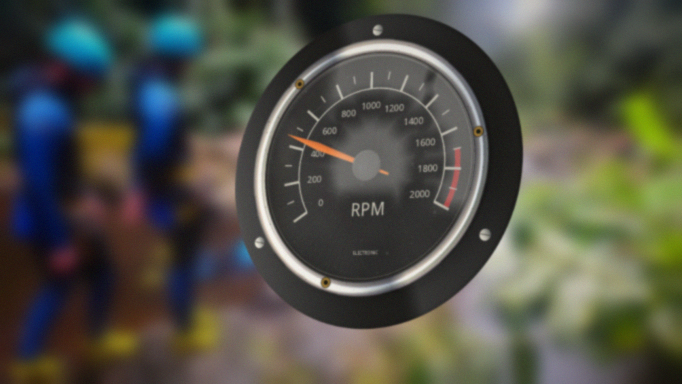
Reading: **450** rpm
